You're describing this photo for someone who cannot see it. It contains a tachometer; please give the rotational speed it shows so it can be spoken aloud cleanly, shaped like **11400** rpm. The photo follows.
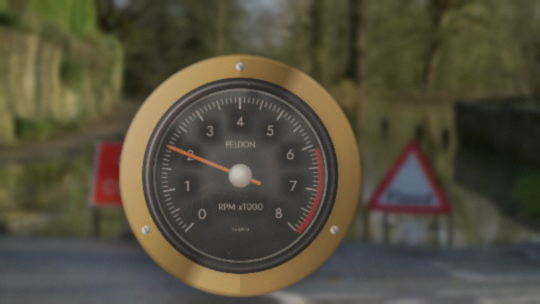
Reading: **2000** rpm
